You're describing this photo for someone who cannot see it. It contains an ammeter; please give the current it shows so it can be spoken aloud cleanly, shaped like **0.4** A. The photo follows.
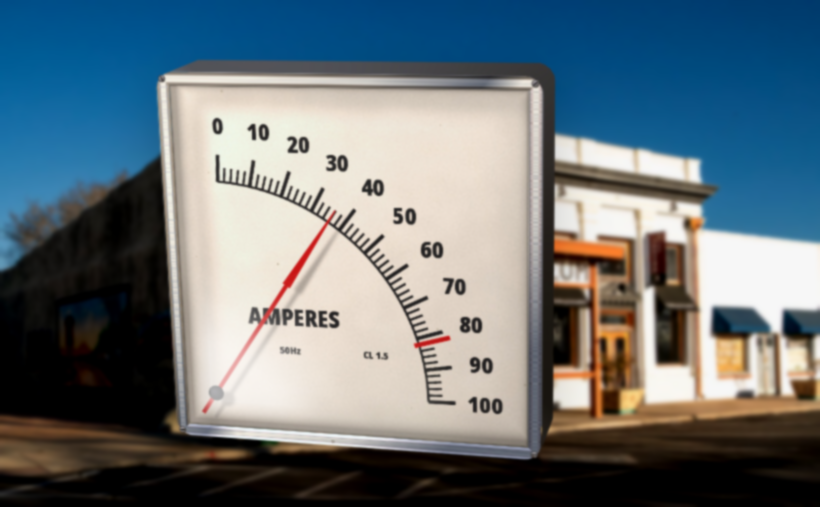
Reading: **36** A
